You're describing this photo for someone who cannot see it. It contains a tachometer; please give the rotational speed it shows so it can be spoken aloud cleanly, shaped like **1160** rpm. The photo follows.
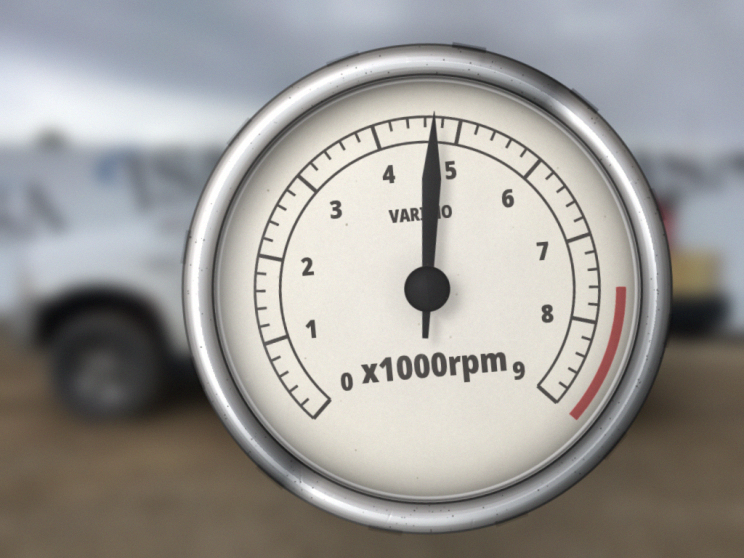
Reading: **4700** rpm
